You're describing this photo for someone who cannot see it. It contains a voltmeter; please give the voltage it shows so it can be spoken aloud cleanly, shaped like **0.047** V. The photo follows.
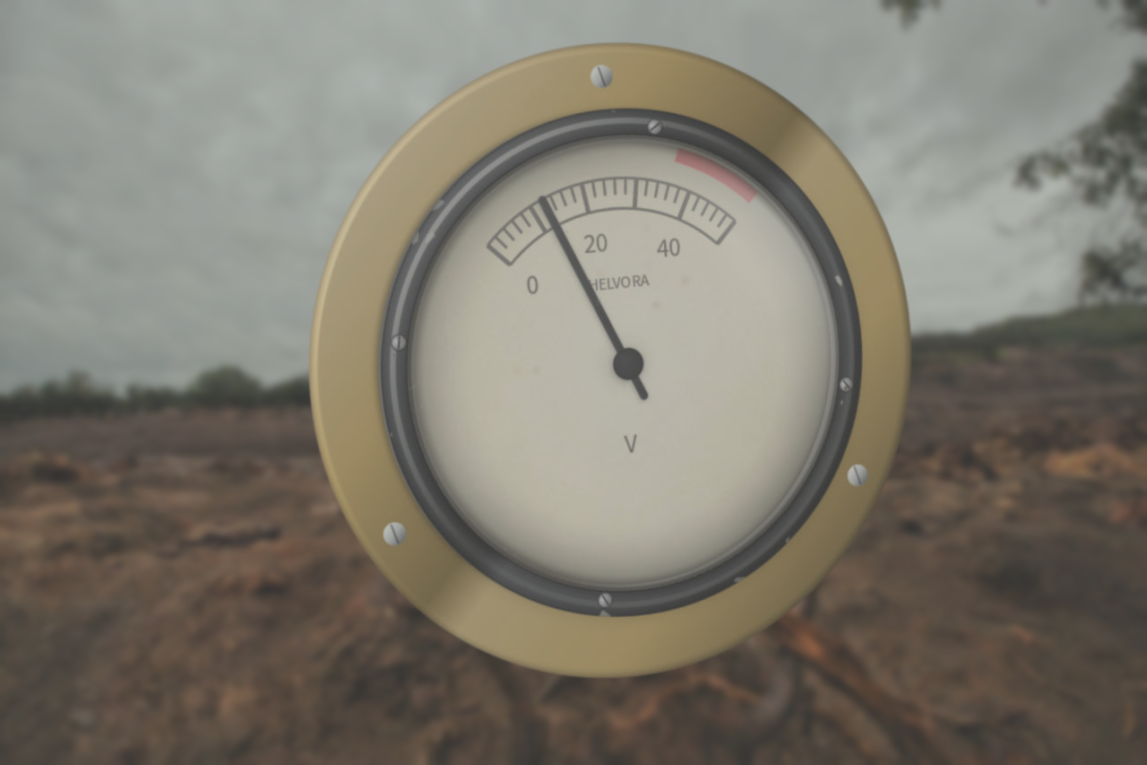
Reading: **12** V
